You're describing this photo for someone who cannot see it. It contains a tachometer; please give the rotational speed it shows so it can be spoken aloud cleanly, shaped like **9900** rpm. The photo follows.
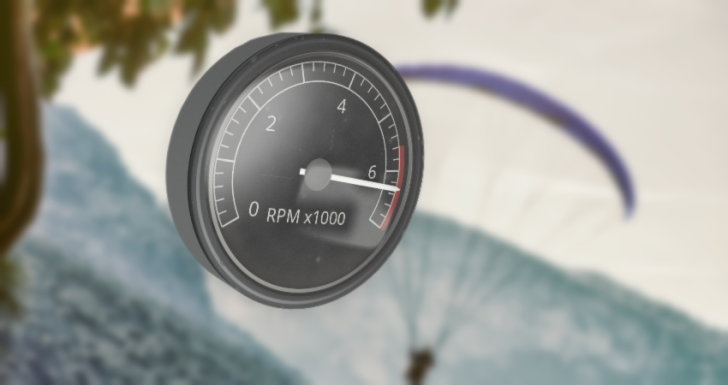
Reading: **6300** rpm
